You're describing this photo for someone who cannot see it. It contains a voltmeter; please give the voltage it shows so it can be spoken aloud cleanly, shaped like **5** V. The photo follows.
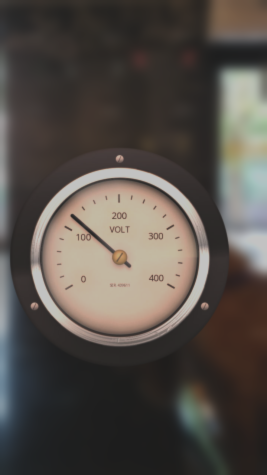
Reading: **120** V
